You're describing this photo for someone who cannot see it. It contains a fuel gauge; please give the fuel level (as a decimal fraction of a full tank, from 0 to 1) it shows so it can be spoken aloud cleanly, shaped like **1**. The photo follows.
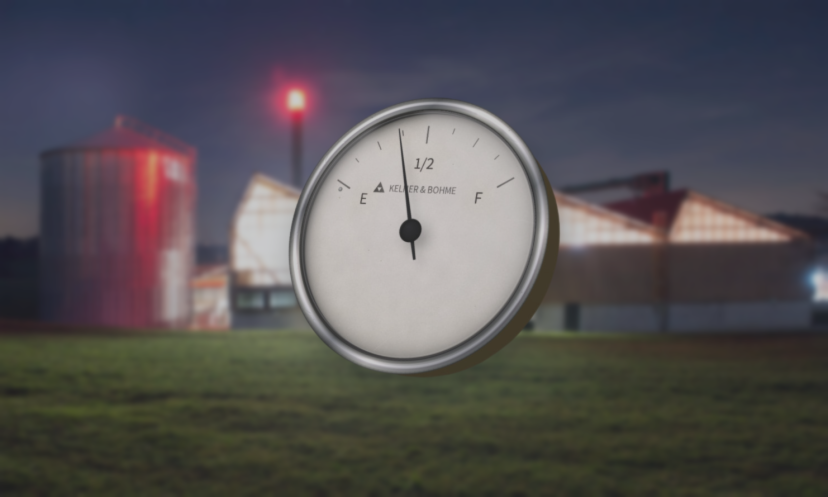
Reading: **0.375**
